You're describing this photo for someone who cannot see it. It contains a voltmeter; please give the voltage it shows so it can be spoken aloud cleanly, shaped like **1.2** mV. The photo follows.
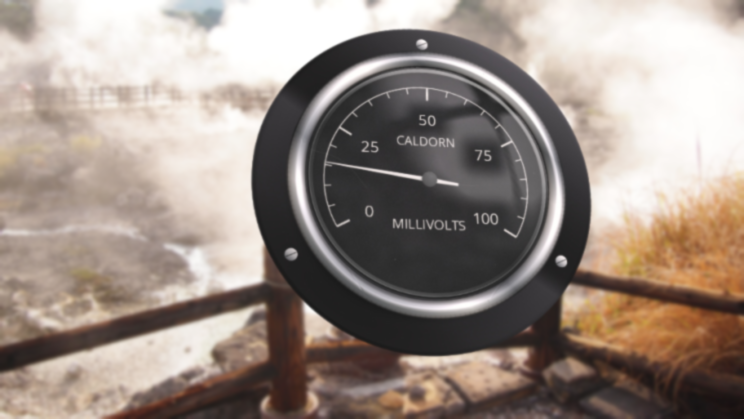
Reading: **15** mV
